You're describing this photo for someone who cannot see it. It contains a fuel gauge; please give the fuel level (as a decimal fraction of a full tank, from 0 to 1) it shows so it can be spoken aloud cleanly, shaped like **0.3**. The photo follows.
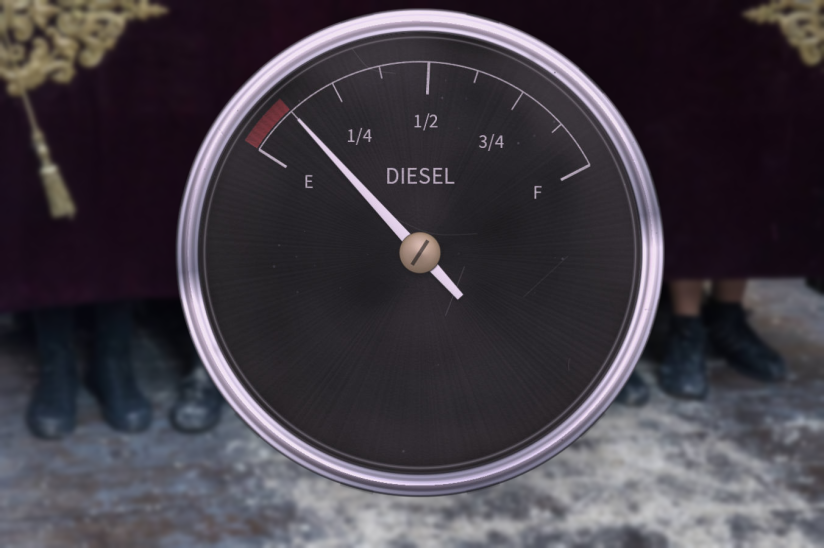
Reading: **0.125**
